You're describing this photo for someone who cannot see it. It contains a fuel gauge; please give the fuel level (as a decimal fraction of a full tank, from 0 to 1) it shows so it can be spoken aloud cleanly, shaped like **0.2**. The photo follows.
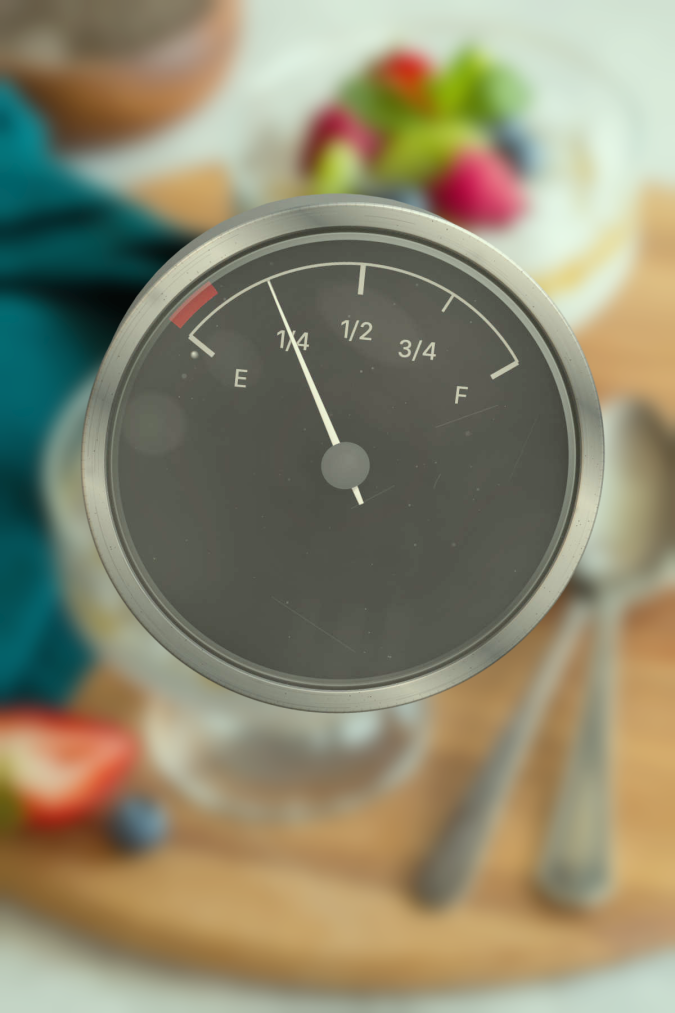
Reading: **0.25**
